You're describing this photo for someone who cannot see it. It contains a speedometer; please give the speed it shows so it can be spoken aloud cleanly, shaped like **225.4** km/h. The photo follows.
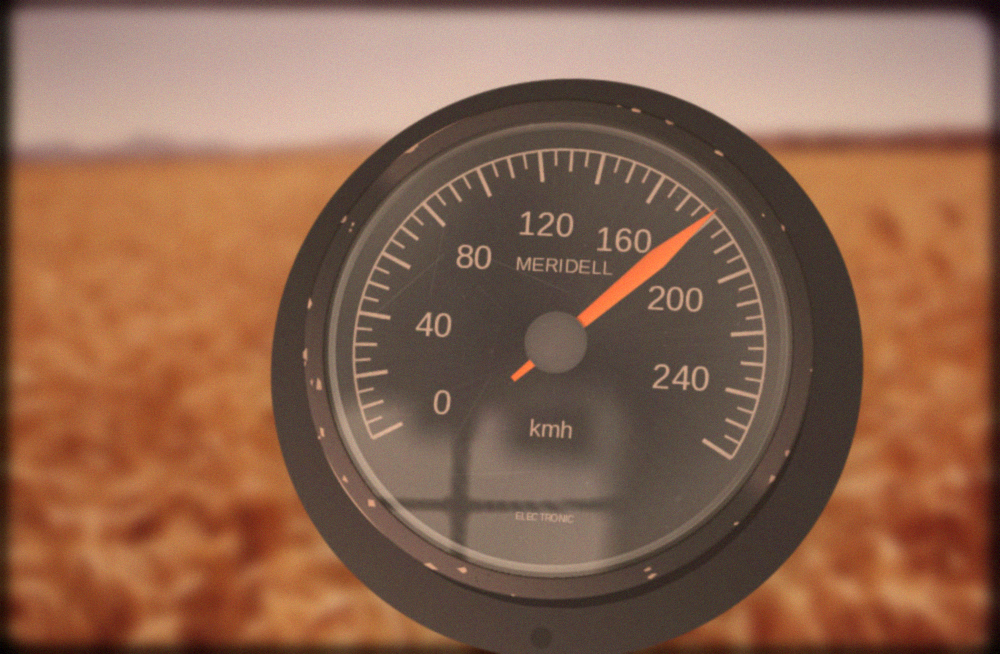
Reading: **180** km/h
